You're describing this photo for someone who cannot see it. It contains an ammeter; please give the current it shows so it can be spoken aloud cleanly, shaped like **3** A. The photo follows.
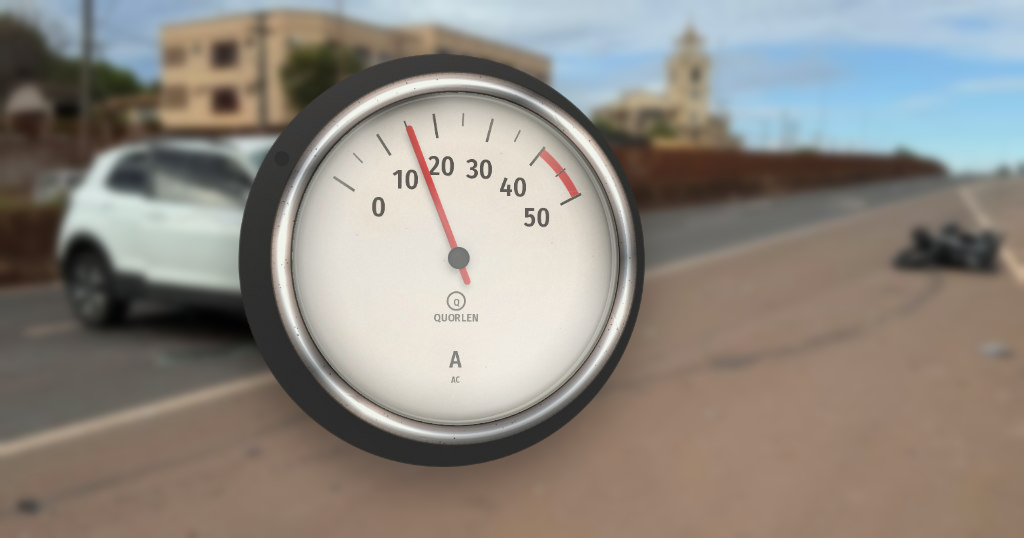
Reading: **15** A
